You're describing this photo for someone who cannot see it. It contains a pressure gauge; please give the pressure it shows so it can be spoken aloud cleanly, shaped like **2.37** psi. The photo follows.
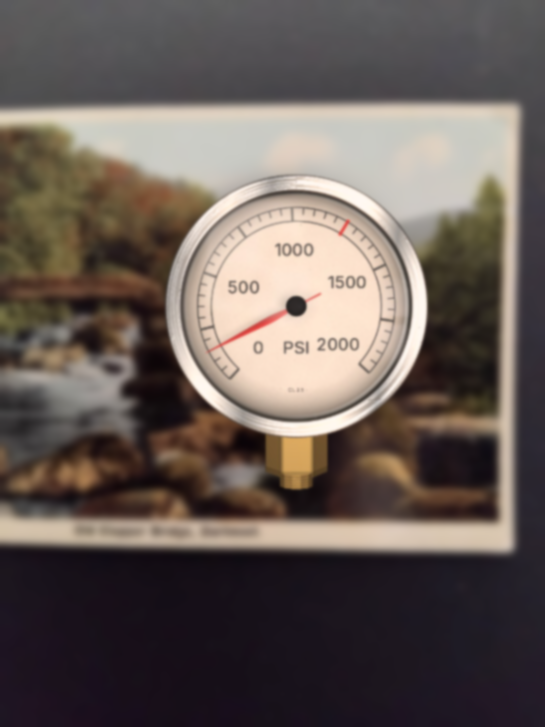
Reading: **150** psi
